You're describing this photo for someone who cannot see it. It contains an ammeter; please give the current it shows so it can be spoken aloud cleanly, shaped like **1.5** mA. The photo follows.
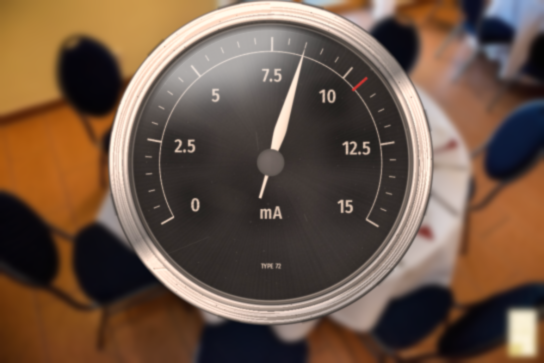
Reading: **8.5** mA
